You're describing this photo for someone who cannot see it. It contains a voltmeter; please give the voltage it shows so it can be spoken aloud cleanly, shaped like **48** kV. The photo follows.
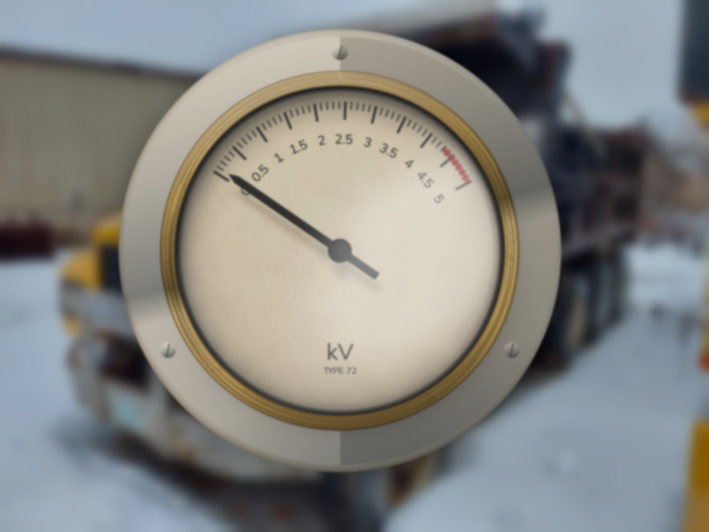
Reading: **0.1** kV
